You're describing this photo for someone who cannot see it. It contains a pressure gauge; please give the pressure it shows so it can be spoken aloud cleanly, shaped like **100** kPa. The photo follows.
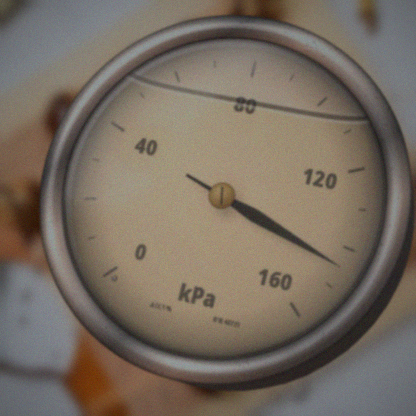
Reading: **145** kPa
